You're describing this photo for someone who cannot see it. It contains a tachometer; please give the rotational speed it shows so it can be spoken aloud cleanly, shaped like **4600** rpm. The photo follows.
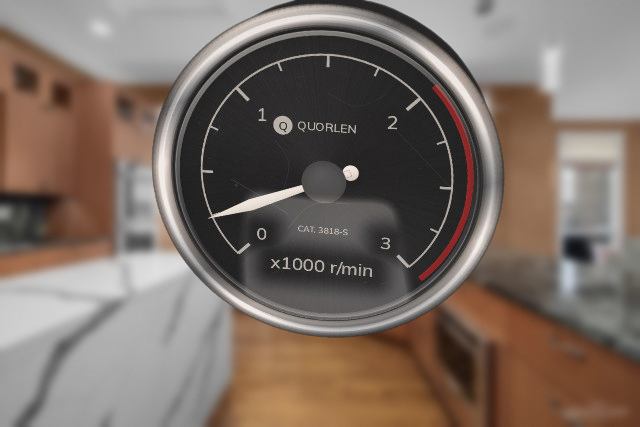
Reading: **250** rpm
